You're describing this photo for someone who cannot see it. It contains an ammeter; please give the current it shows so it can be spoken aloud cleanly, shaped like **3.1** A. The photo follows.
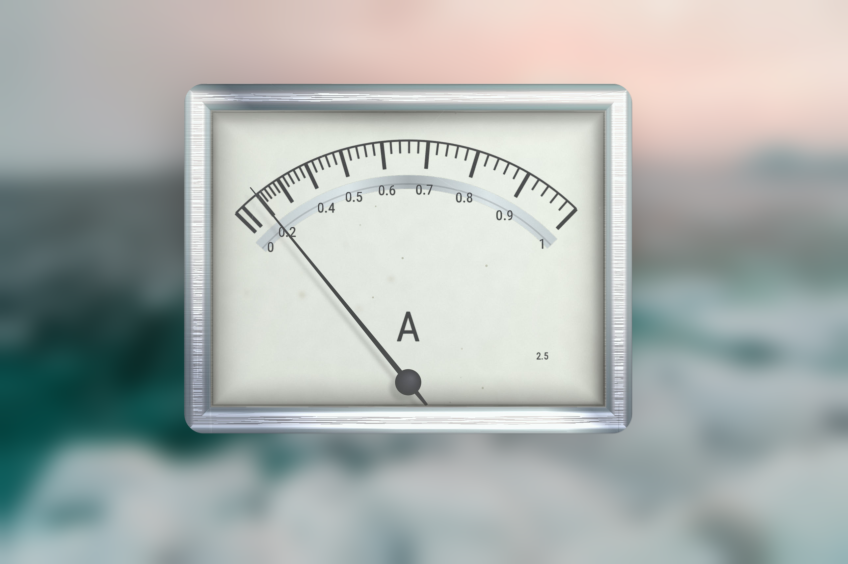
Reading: **0.2** A
